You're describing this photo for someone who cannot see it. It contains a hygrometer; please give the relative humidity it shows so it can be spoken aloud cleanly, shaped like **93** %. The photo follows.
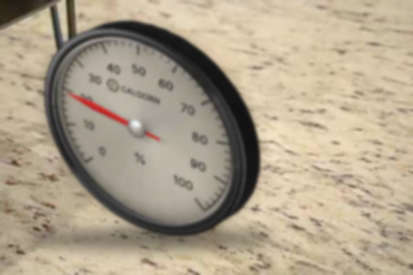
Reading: **20** %
